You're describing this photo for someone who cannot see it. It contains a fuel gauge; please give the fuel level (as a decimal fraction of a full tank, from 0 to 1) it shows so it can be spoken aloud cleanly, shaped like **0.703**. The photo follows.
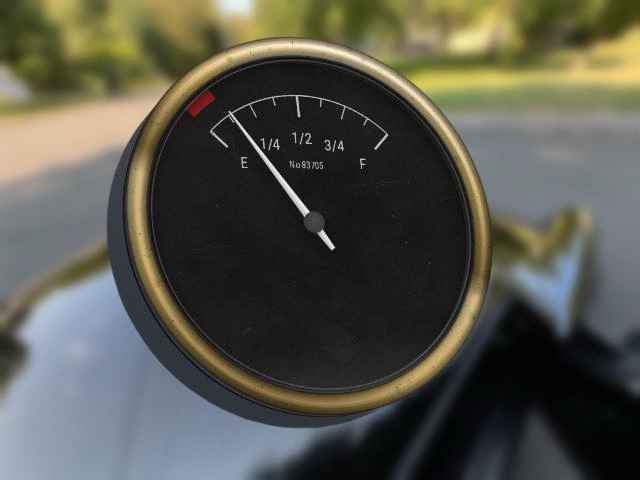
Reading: **0.125**
